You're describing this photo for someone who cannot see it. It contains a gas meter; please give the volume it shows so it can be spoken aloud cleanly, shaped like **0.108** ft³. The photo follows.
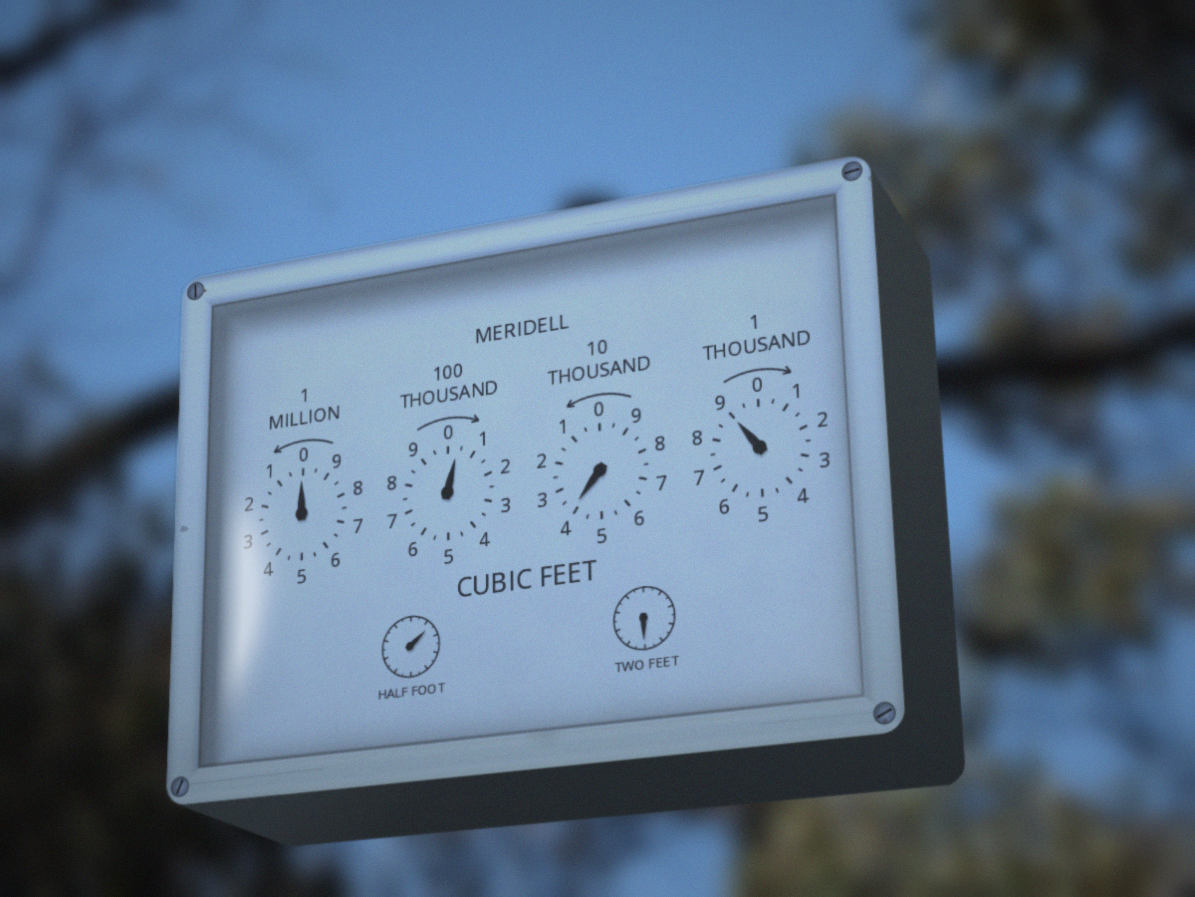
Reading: **3900** ft³
